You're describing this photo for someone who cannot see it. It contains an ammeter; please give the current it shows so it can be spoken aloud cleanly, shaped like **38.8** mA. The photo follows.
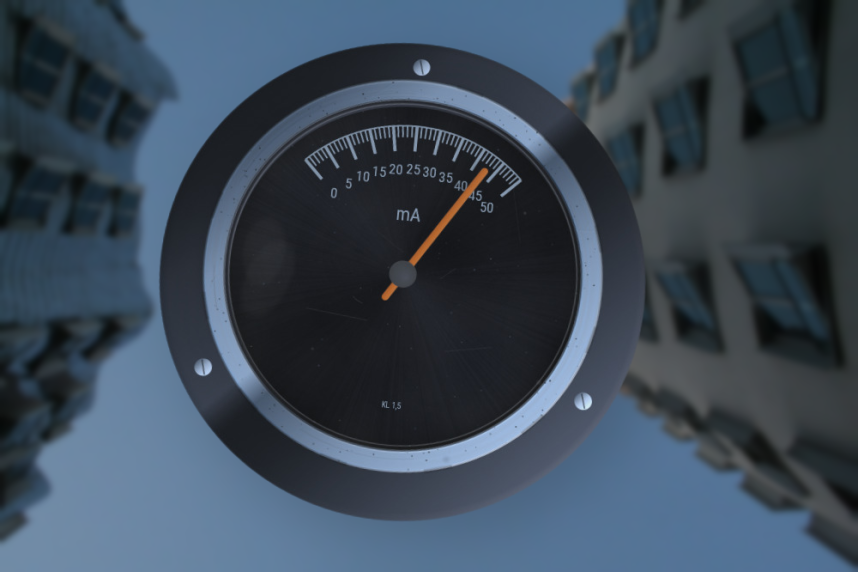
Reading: **43** mA
